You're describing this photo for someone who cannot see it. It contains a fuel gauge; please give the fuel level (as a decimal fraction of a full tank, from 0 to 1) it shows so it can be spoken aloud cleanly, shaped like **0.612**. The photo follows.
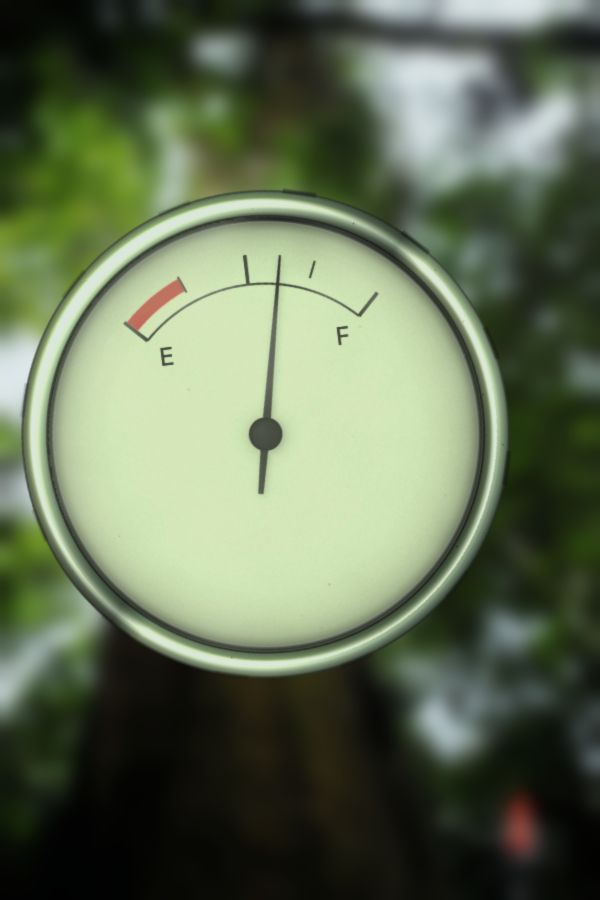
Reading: **0.625**
